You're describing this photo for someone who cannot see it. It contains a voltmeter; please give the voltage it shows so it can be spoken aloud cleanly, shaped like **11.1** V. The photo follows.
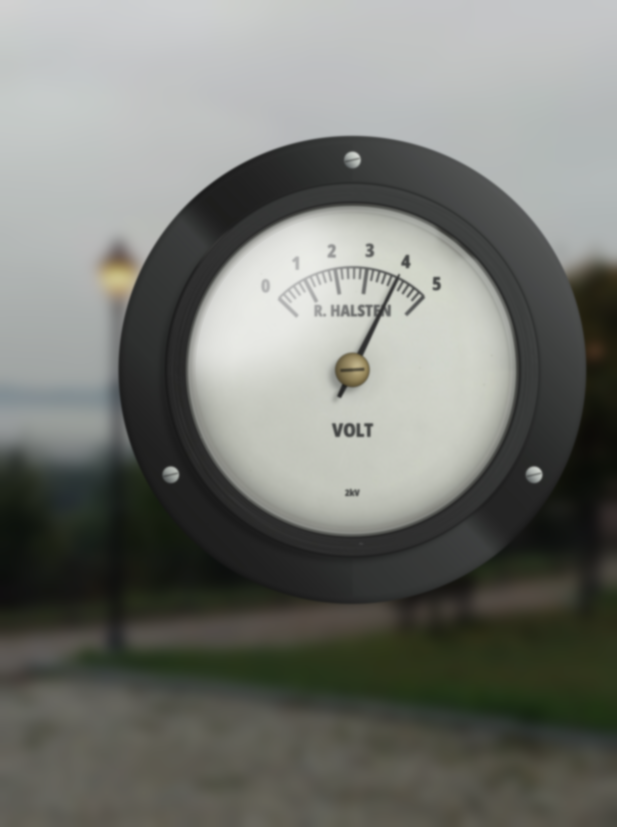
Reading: **4** V
